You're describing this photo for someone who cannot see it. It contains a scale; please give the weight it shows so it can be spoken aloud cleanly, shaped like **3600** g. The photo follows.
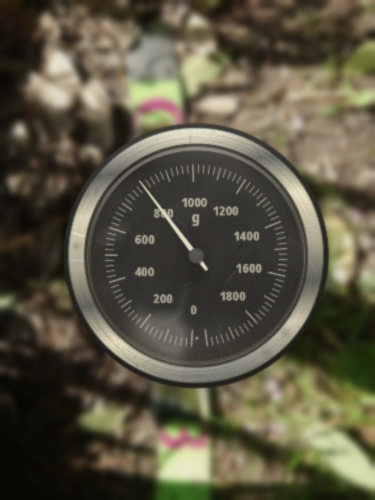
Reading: **800** g
